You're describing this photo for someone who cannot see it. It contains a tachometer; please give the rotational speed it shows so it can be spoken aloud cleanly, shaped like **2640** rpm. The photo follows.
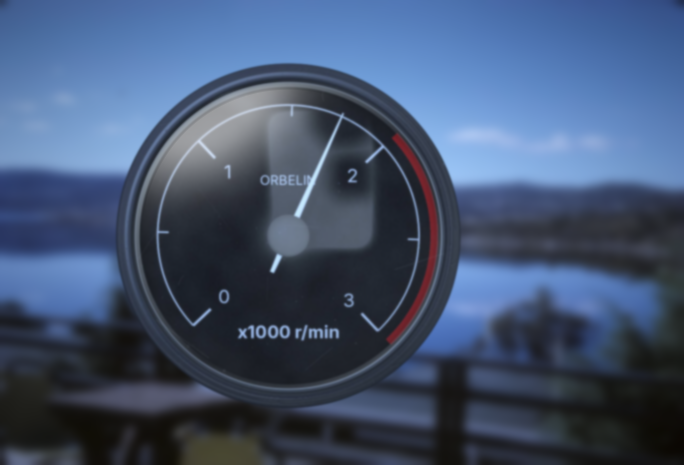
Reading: **1750** rpm
